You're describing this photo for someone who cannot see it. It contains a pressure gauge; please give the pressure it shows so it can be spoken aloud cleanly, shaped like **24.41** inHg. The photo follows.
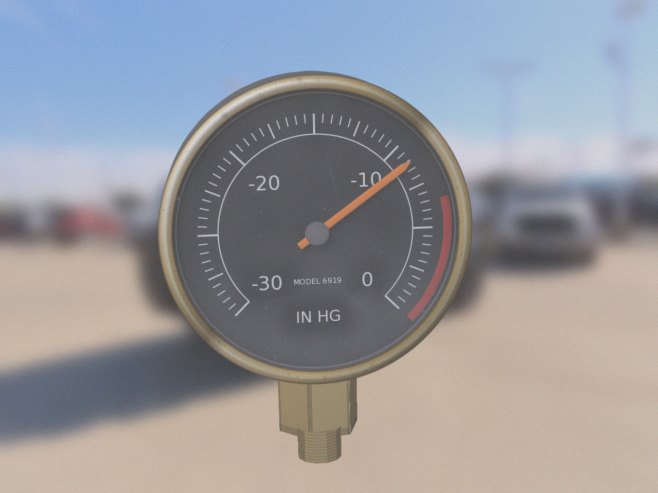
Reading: **-9** inHg
